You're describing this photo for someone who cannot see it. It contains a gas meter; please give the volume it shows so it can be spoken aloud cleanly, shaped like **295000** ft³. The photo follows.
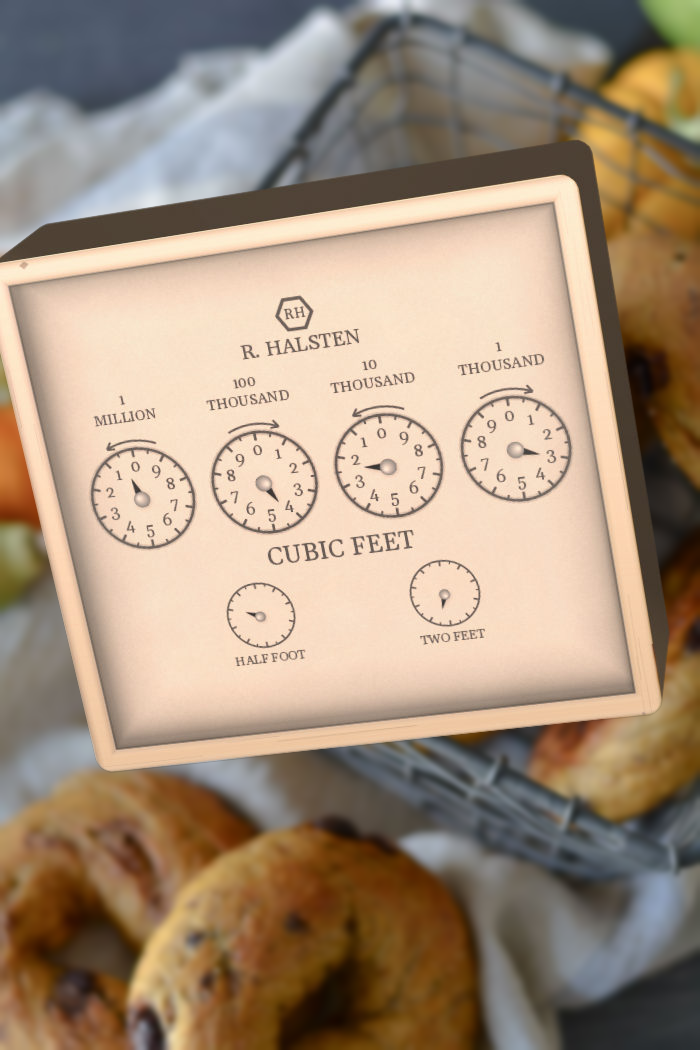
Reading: **42300** ft³
